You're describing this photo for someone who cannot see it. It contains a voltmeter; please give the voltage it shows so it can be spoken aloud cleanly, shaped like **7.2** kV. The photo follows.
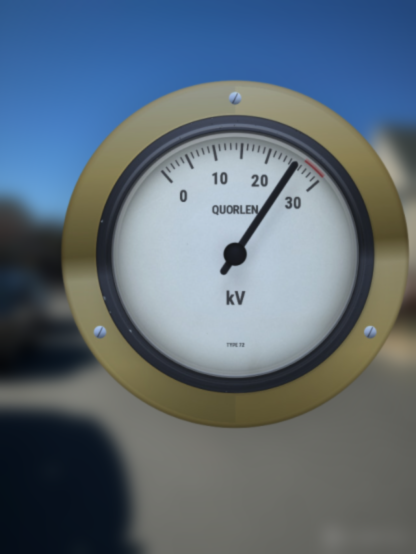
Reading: **25** kV
